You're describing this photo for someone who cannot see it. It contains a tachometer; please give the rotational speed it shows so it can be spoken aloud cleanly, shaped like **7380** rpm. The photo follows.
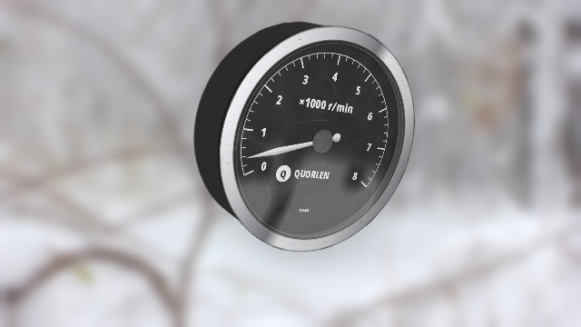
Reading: **400** rpm
